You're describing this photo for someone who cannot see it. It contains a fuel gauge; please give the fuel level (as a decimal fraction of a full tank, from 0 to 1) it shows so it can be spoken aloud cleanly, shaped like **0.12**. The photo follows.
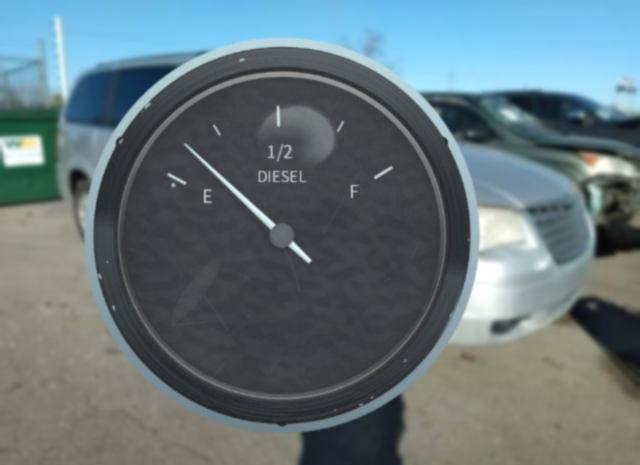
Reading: **0.125**
